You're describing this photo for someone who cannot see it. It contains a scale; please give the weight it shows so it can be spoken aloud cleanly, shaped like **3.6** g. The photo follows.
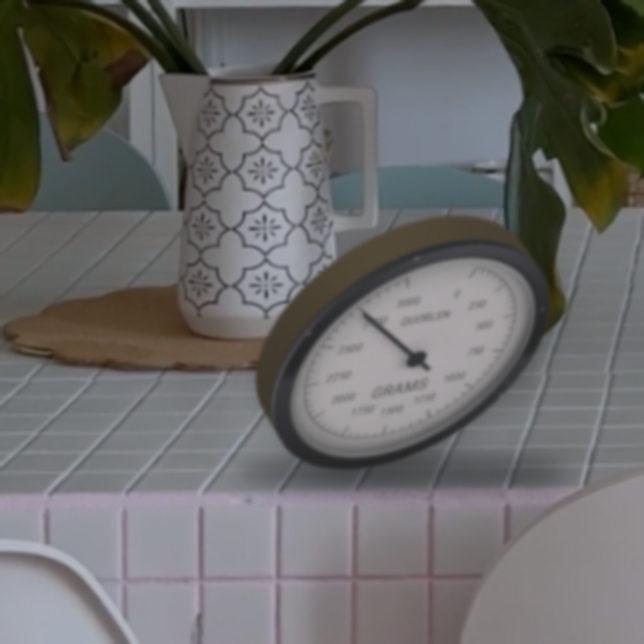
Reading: **2750** g
